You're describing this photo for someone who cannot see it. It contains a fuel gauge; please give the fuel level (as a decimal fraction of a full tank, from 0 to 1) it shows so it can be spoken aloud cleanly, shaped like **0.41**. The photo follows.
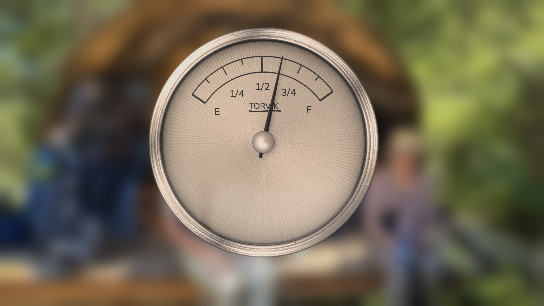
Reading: **0.625**
